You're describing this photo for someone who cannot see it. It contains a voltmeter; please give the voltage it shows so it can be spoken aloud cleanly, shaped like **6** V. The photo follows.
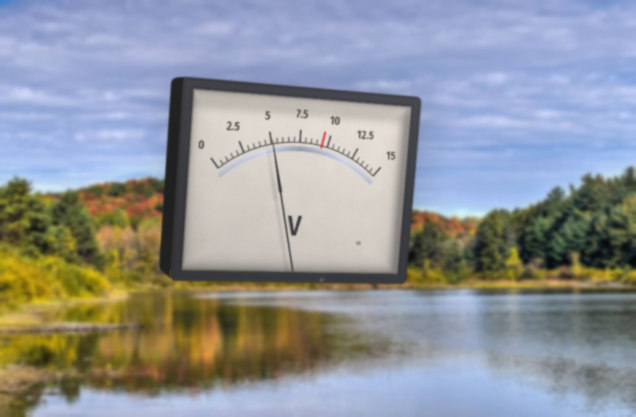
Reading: **5** V
